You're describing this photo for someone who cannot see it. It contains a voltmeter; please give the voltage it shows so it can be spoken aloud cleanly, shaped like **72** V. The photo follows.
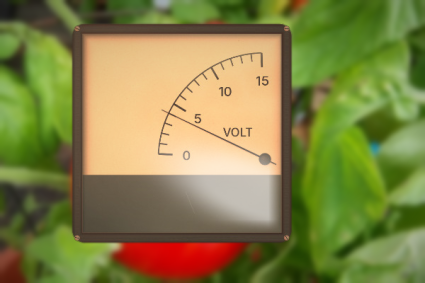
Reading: **4** V
